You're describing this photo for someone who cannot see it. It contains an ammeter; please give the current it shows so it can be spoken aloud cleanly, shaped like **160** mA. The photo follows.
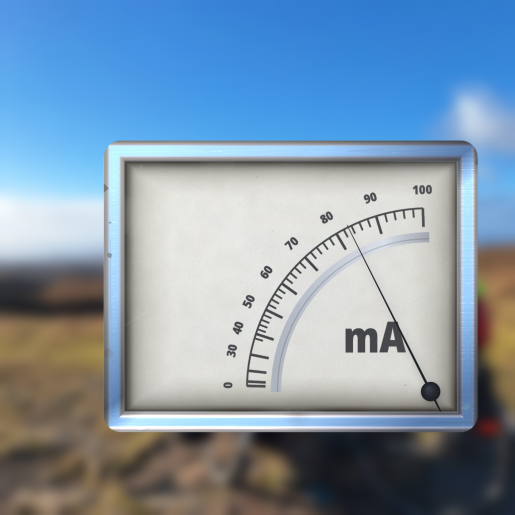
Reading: **83** mA
